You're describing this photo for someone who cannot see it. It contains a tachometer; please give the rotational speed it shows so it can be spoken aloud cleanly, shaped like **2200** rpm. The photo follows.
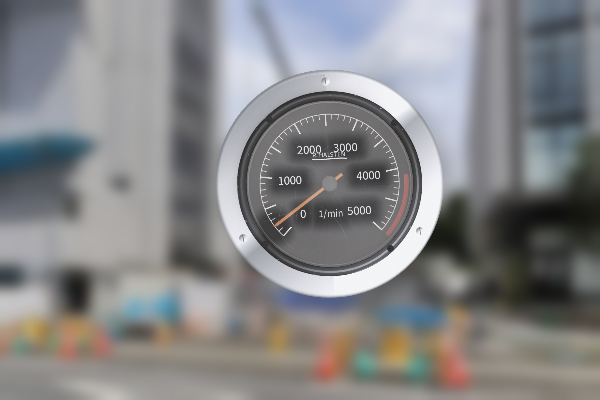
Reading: **200** rpm
